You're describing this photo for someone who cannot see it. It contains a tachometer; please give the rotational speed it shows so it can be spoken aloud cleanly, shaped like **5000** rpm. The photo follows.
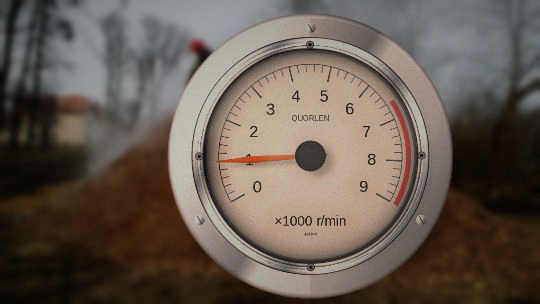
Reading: **1000** rpm
